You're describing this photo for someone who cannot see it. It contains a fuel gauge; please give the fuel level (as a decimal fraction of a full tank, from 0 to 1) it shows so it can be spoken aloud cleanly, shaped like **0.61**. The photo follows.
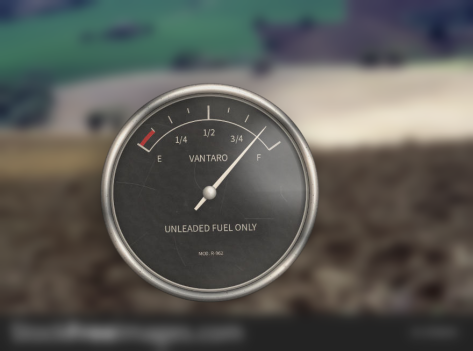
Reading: **0.875**
